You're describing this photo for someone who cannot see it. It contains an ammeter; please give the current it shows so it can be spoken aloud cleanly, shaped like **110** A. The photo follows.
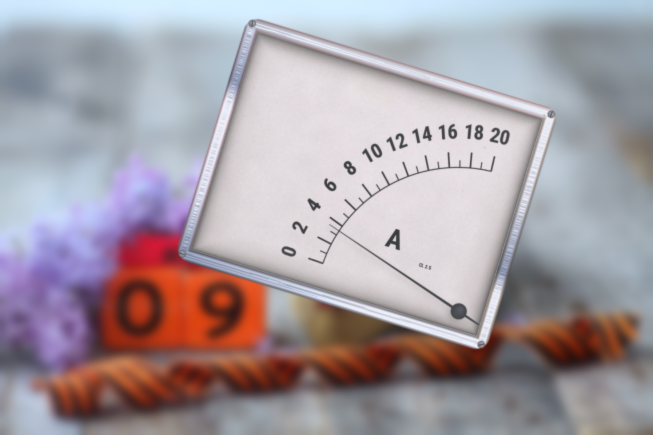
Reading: **3.5** A
